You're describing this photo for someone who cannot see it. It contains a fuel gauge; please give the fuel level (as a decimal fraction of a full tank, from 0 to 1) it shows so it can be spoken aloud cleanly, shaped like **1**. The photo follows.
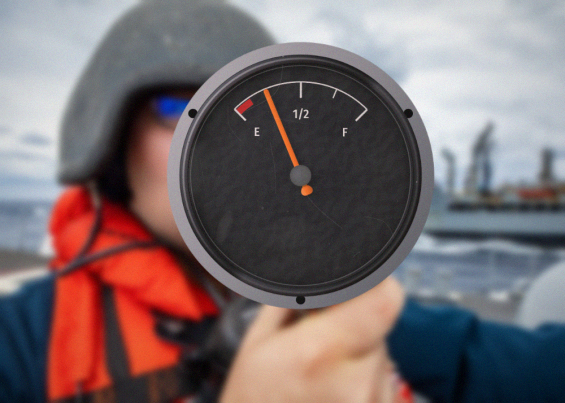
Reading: **0.25**
